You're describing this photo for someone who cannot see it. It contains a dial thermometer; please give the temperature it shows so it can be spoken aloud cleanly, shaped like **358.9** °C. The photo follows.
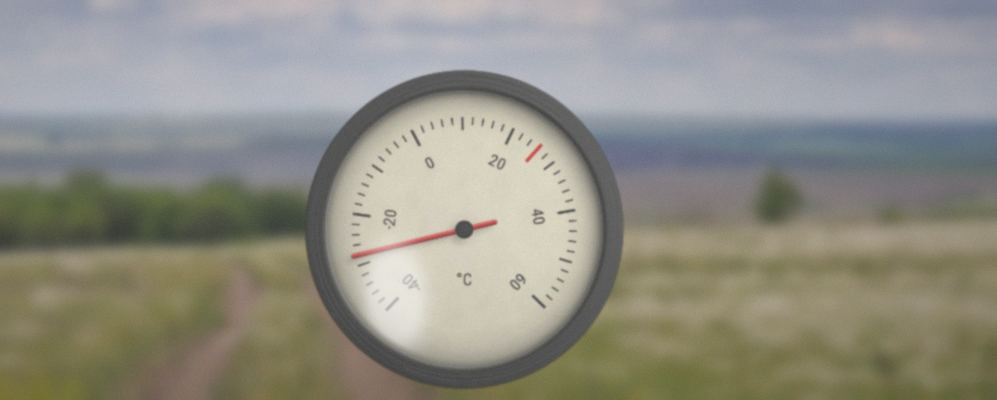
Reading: **-28** °C
